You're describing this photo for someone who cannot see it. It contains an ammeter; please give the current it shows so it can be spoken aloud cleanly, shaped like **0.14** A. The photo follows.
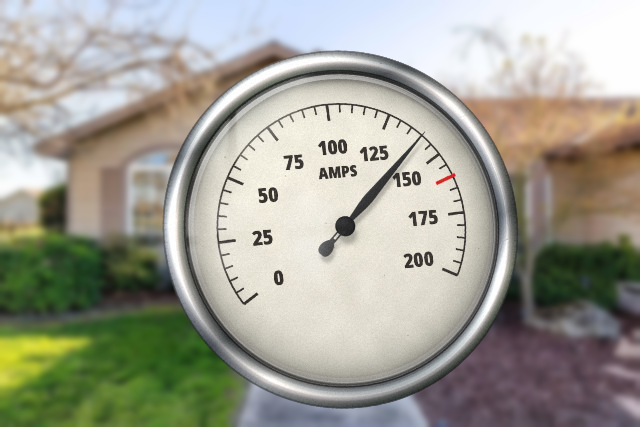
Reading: **140** A
